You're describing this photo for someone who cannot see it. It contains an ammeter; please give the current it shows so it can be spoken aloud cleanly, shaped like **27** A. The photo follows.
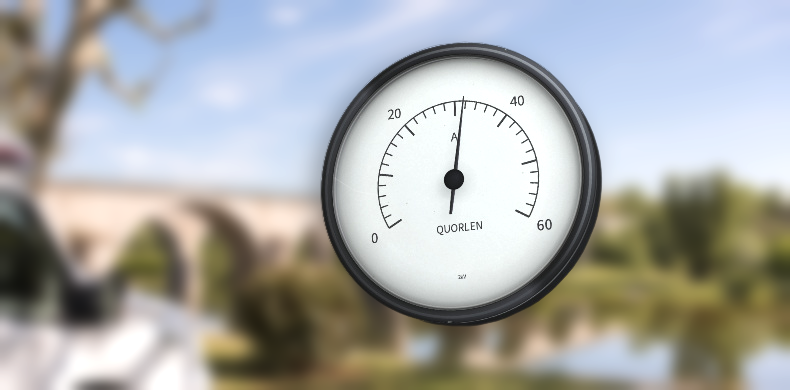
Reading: **32** A
